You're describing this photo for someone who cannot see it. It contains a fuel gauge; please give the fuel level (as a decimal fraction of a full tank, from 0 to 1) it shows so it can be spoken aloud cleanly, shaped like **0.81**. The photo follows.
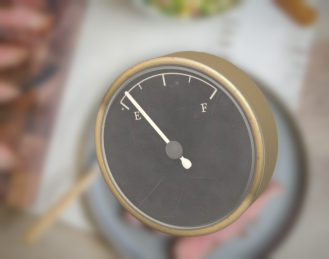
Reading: **0.125**
